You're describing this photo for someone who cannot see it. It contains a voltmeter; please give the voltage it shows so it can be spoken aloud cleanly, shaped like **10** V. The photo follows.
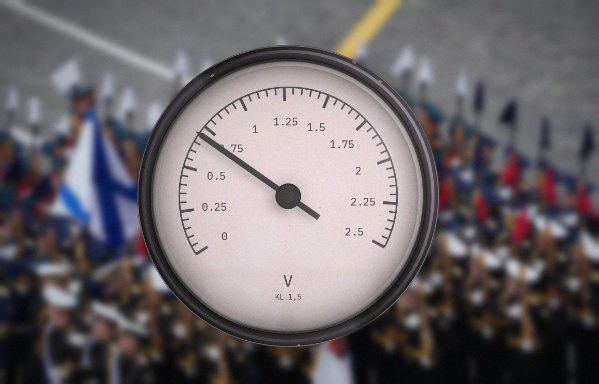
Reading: **0.7** V
